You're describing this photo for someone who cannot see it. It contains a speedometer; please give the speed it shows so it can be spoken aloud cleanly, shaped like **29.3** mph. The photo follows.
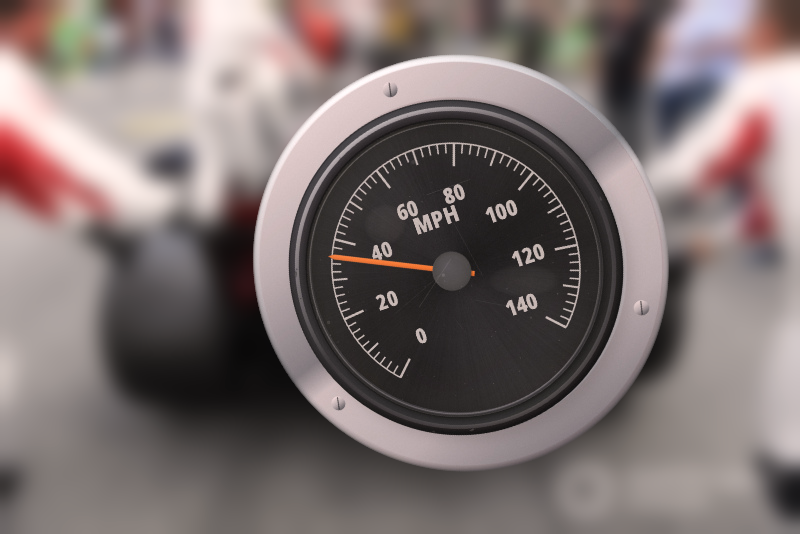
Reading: **36** mph
